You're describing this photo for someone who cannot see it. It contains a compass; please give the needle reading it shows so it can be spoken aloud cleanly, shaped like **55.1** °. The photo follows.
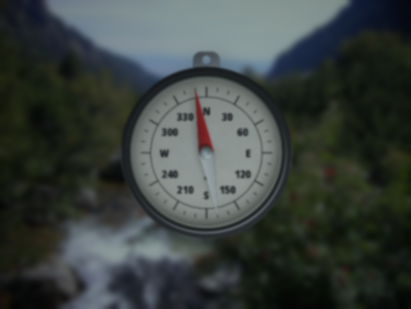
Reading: **350** °
